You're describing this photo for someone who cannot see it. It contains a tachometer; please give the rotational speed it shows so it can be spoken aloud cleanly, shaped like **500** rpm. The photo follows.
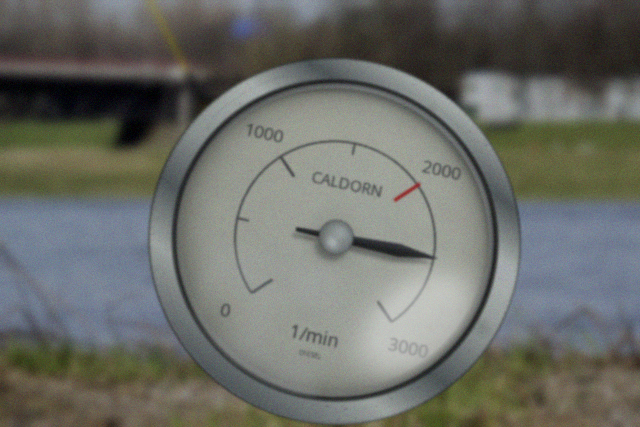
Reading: **2500** rpm
